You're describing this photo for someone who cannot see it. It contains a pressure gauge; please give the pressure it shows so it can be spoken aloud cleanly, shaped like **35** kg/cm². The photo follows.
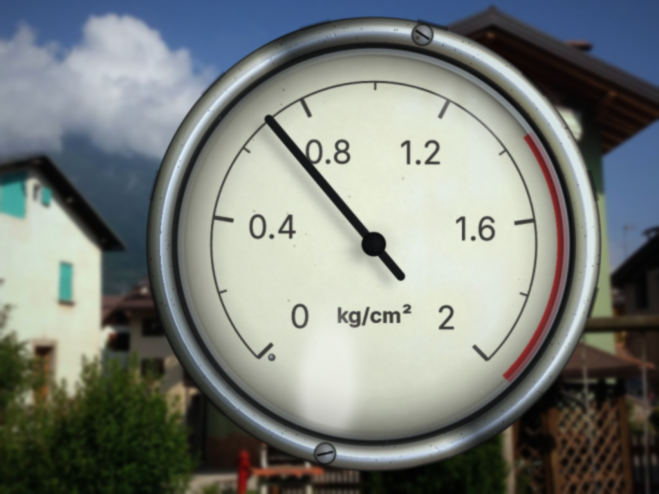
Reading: **0.7** kg/cm²
